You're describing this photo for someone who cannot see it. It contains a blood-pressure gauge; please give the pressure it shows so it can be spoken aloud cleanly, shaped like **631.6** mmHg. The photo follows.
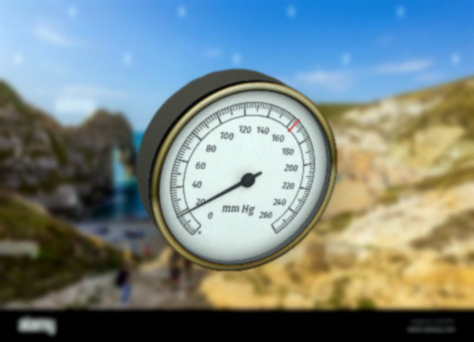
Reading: **20** mmHg
